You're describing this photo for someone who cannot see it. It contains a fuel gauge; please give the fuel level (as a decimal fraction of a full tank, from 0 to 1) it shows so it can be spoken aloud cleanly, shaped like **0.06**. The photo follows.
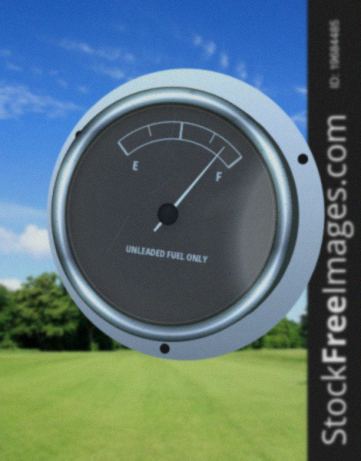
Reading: **0.875**
